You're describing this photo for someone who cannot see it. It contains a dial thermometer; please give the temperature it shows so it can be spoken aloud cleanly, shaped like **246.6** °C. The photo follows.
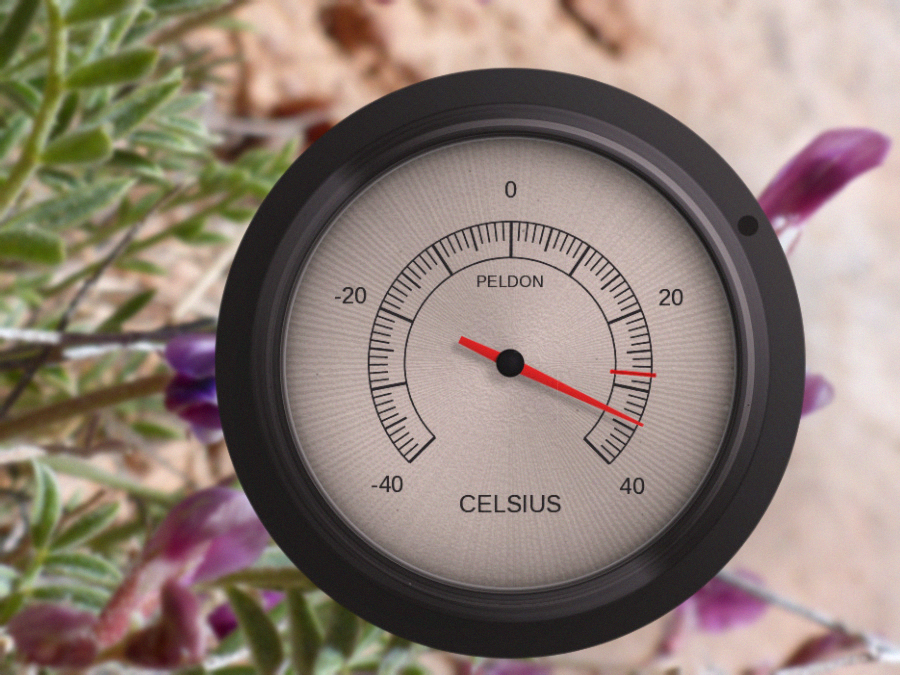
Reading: **34** °C
